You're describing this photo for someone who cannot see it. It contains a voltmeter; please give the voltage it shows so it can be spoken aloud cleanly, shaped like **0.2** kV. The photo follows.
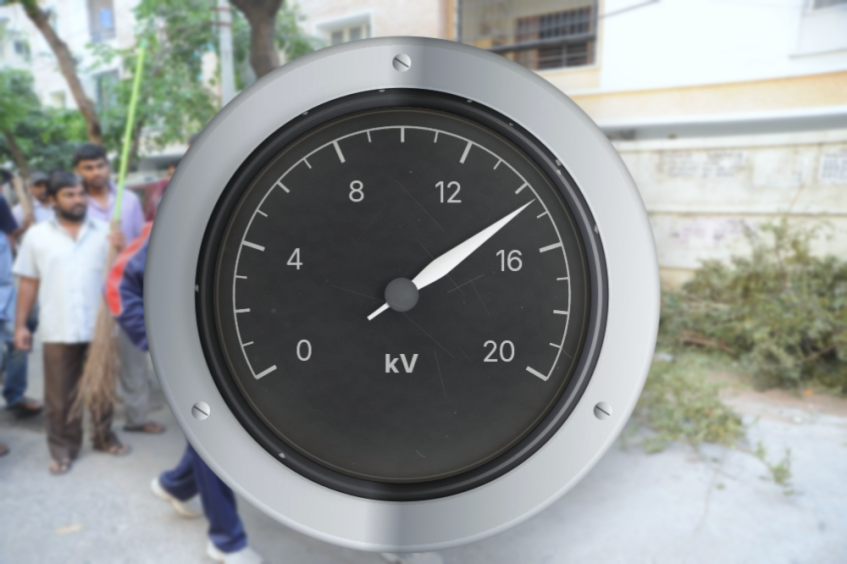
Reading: **14.5** kV
